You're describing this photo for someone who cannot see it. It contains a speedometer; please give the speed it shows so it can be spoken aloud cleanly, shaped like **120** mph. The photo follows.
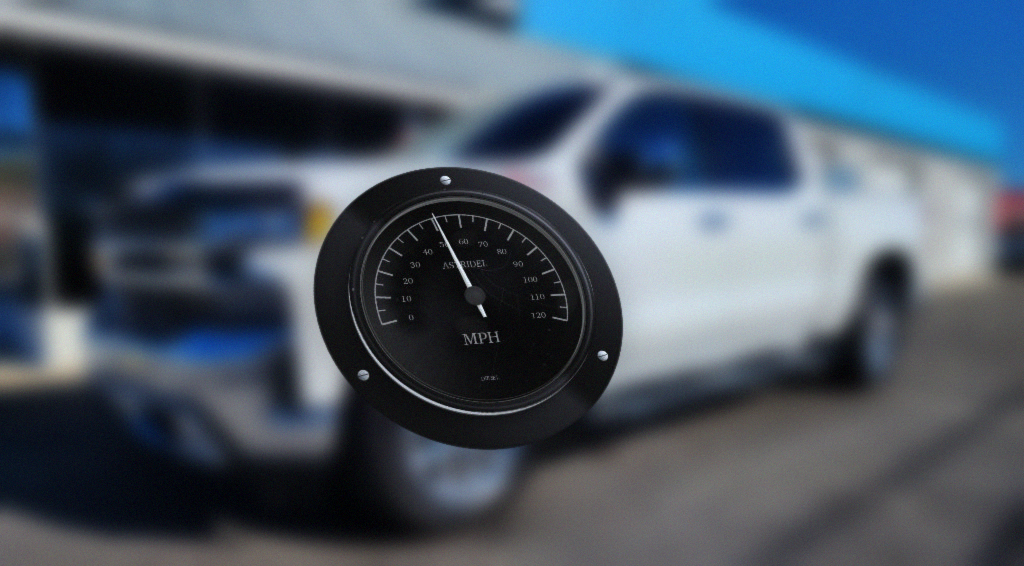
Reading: **50** mph
